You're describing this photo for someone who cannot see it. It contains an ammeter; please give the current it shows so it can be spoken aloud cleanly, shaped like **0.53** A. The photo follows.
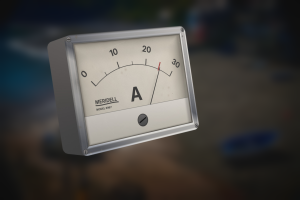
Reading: **25** A
